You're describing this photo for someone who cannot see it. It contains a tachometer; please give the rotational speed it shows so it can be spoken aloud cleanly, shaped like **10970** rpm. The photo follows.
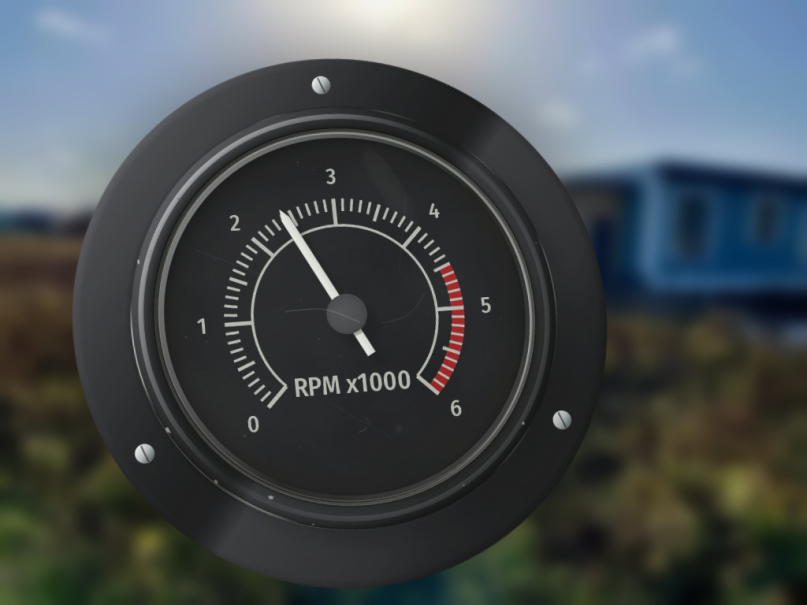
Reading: **2400** rpm
